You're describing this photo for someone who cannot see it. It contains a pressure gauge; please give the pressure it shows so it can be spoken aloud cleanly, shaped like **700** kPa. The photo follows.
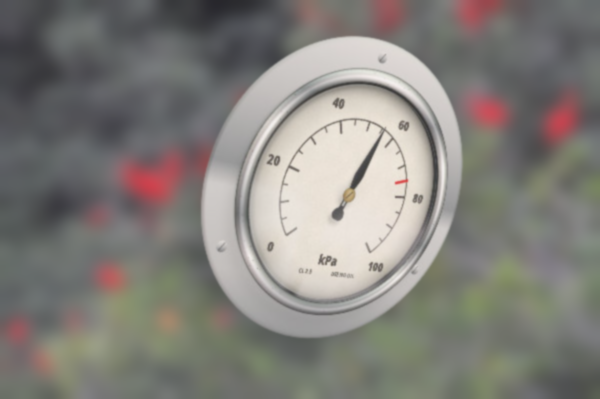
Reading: **55** kPa
